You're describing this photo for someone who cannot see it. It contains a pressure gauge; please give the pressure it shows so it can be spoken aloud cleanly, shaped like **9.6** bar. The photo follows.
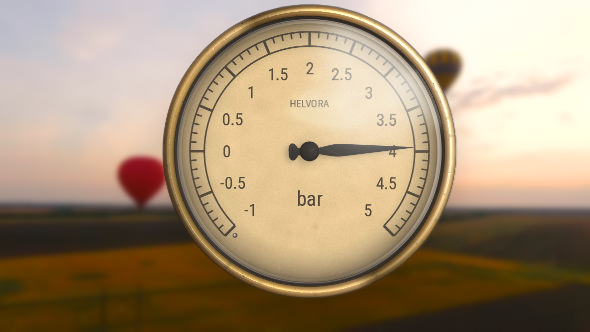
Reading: **3.95** bar
